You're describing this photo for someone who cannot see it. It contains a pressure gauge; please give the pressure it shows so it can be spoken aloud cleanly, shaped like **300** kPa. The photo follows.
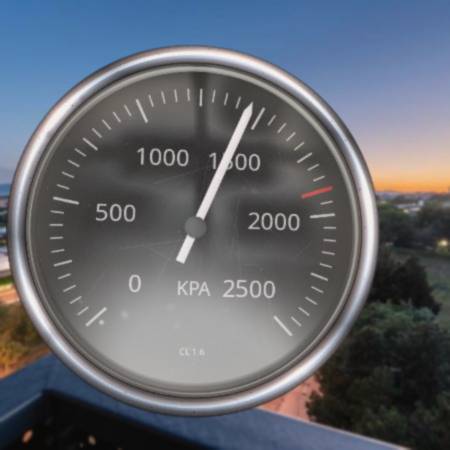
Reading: **1450** kPa
